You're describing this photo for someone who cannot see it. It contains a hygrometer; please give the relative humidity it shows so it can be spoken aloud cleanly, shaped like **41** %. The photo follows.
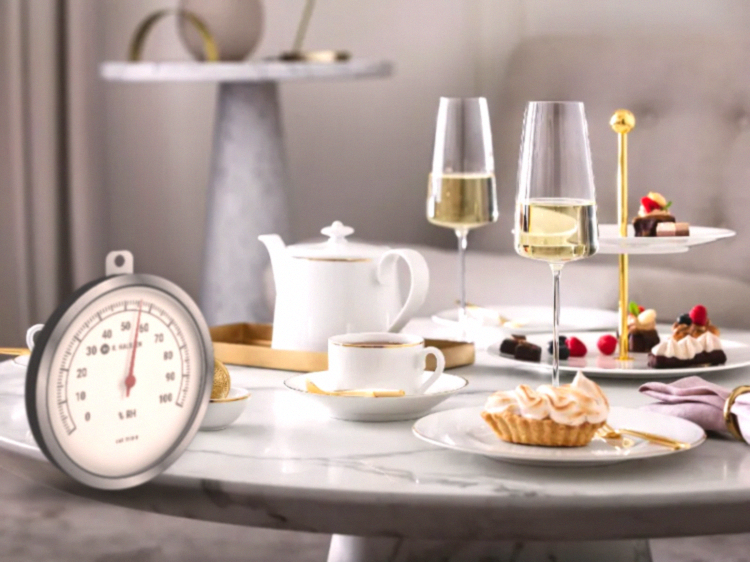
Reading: **55** %
